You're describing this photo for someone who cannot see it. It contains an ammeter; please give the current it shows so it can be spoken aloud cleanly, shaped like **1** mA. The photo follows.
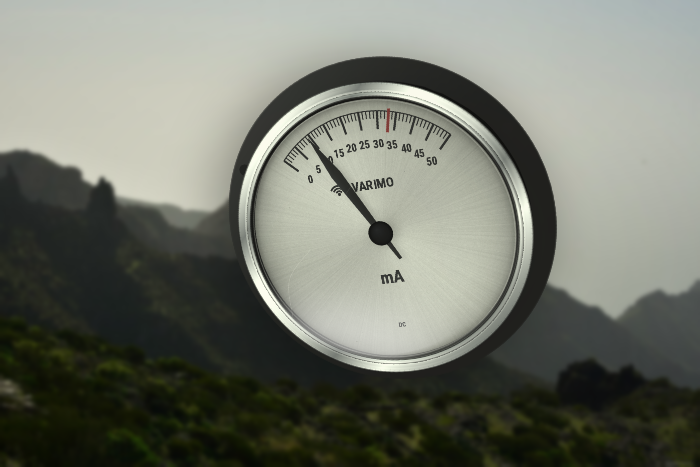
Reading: **10** mA
